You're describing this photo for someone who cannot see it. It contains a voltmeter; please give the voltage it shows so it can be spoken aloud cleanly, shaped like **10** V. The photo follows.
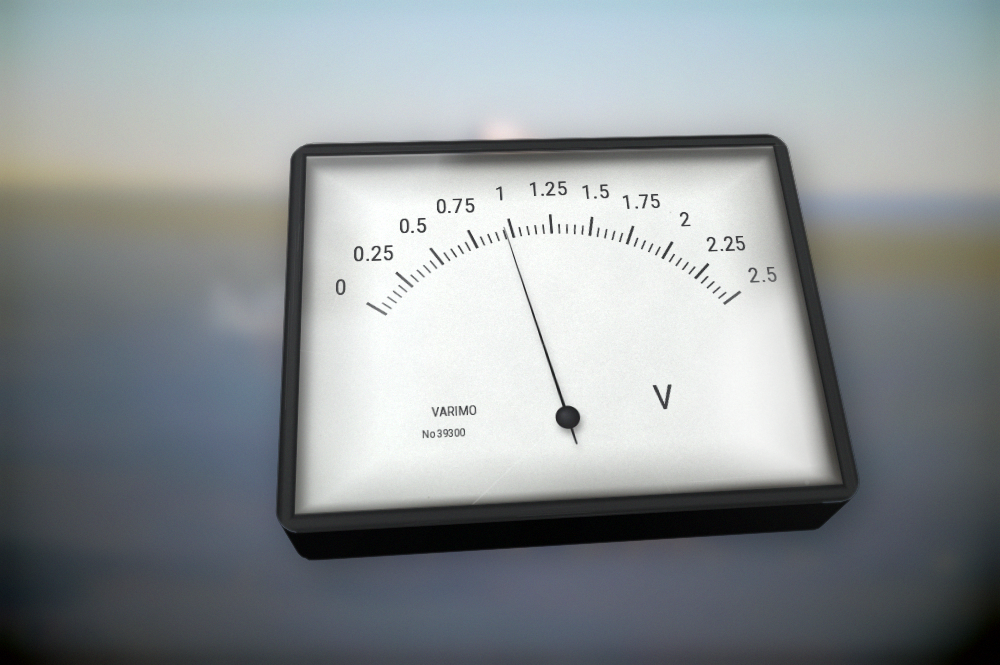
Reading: **0.95** V
